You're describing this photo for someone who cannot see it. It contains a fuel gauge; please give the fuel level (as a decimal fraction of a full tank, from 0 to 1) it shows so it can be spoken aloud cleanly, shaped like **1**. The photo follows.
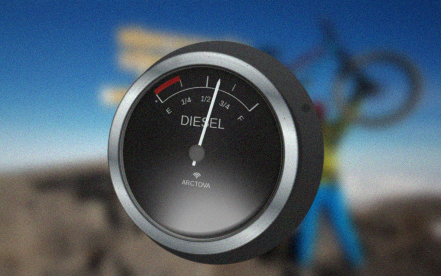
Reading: **0.625**
